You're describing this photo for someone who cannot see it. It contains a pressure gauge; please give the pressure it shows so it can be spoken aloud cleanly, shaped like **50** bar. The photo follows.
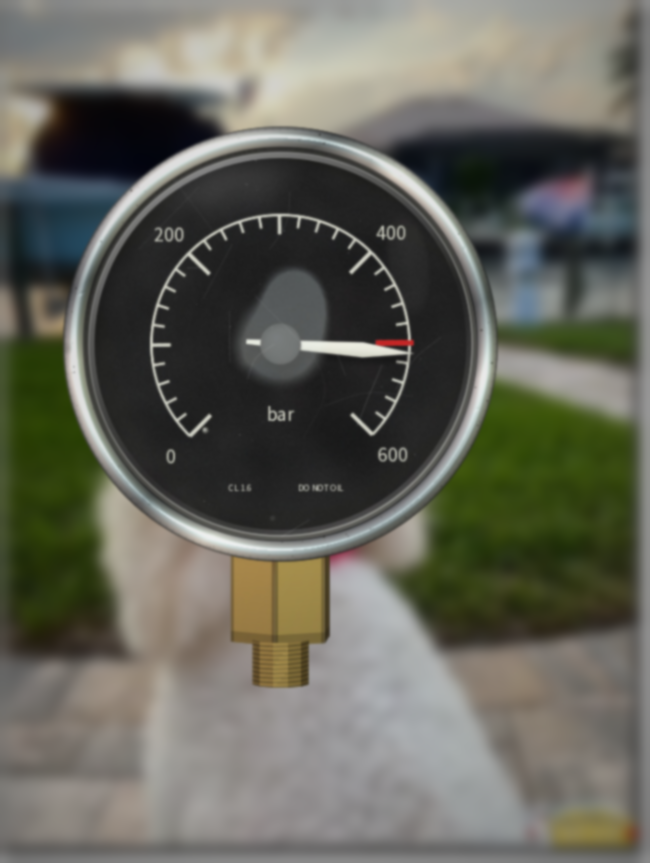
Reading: **510** bar
